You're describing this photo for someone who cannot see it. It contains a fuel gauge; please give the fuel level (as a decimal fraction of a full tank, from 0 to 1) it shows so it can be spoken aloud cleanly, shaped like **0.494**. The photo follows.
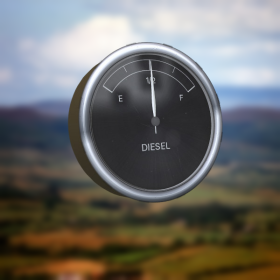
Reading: **0.5**
